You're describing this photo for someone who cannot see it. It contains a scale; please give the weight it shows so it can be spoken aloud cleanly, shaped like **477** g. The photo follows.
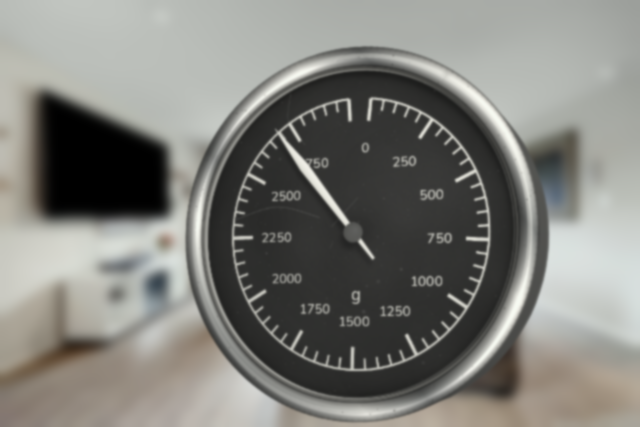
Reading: **2700** g
